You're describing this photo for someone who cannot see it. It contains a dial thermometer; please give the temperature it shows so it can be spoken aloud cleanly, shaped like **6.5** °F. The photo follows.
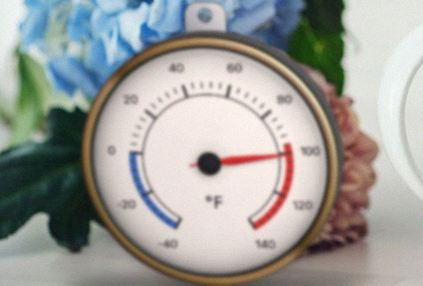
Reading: **100** °F
